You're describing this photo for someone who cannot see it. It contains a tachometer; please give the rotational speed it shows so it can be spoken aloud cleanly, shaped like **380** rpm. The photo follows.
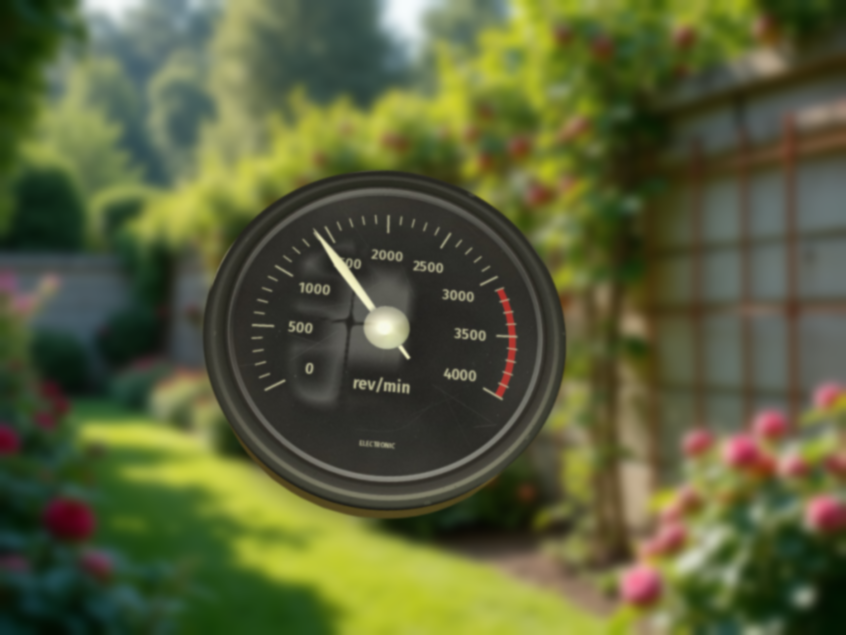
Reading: **1400** rpm
